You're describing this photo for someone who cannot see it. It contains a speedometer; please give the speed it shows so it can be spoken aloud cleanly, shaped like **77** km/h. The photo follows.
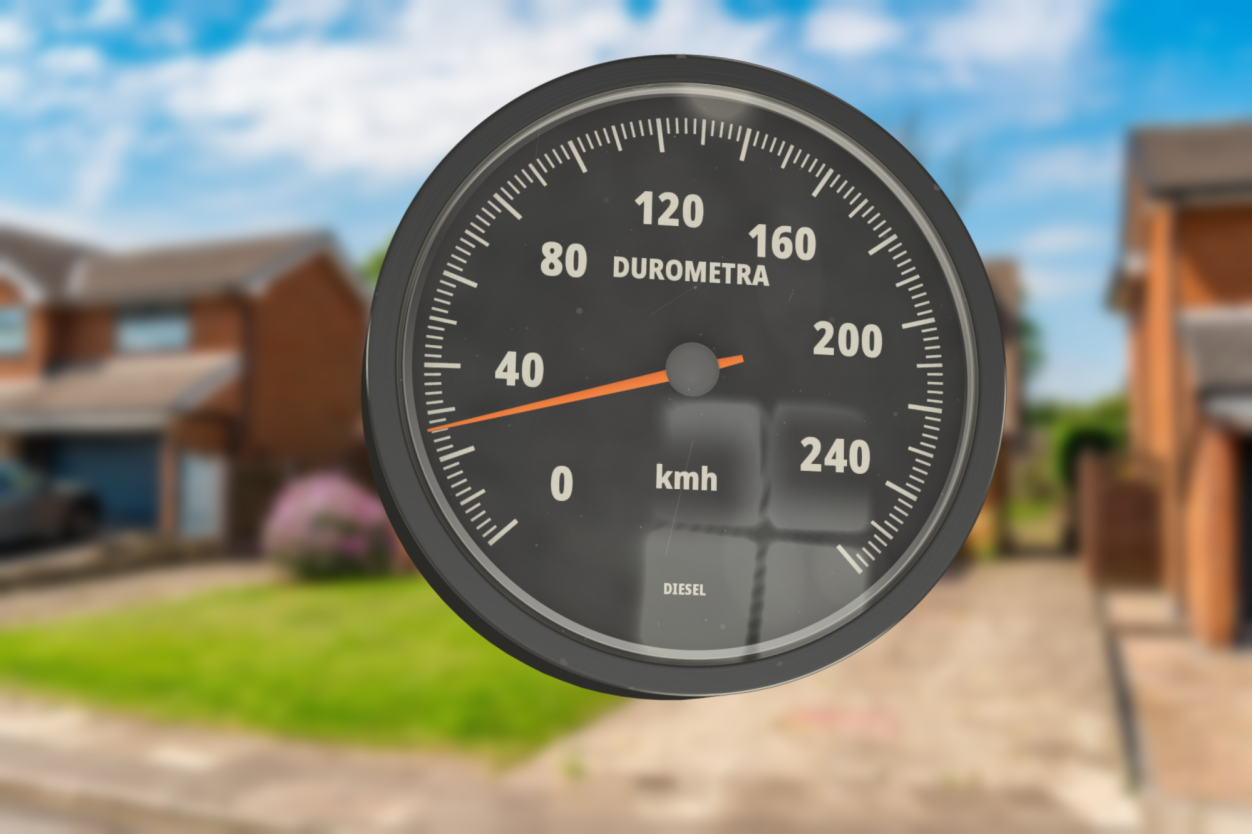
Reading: **26** km/h
